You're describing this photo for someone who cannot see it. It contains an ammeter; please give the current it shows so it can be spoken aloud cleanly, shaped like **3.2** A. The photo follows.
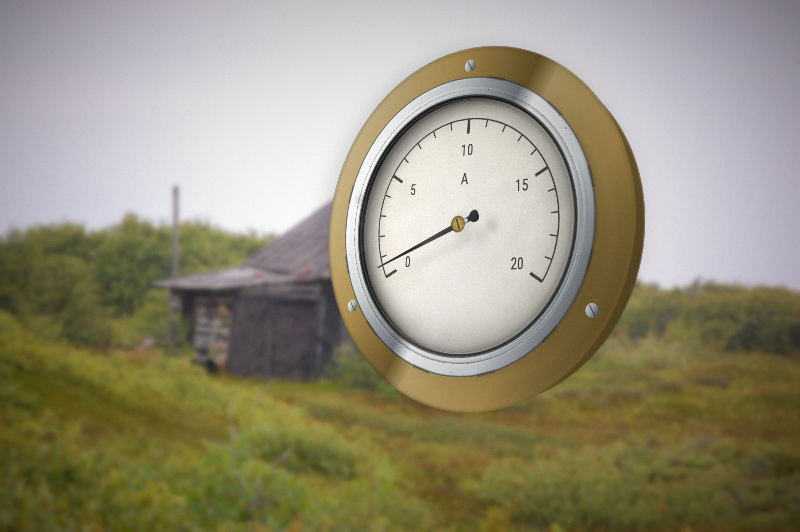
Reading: **0.5** A
